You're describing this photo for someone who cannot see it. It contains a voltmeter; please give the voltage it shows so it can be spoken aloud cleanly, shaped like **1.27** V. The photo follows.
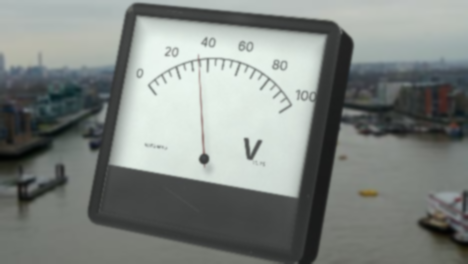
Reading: **35** V
